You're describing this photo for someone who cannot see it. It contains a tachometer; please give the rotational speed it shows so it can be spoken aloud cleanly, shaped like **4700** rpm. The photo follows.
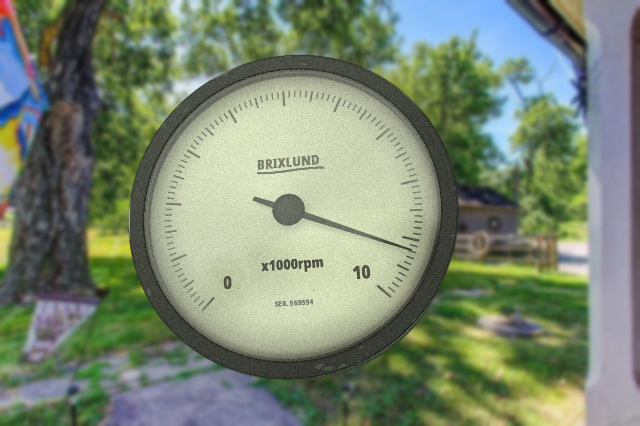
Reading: **9200** rpm
